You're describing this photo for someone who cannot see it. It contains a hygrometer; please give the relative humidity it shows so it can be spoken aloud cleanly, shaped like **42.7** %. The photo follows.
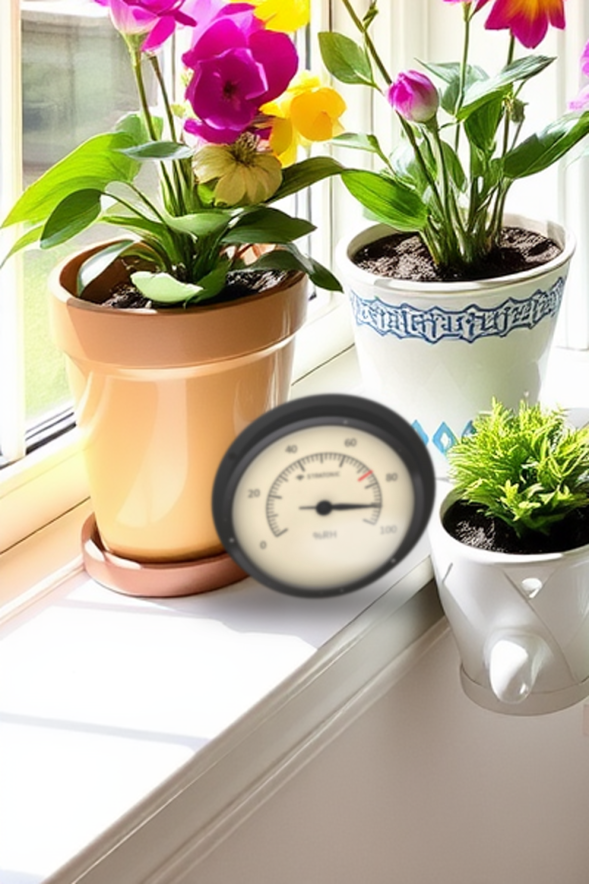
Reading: **90** %
